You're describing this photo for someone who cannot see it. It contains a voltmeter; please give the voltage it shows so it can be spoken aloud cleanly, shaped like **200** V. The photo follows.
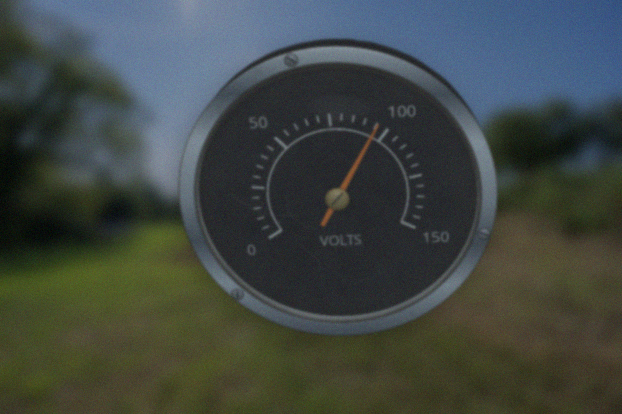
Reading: **95** V
